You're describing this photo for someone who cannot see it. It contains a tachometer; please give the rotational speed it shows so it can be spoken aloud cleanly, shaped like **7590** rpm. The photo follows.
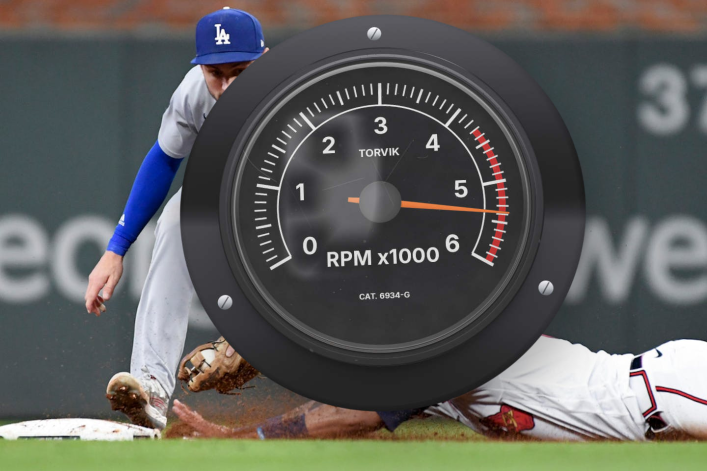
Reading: **5400** rpm
